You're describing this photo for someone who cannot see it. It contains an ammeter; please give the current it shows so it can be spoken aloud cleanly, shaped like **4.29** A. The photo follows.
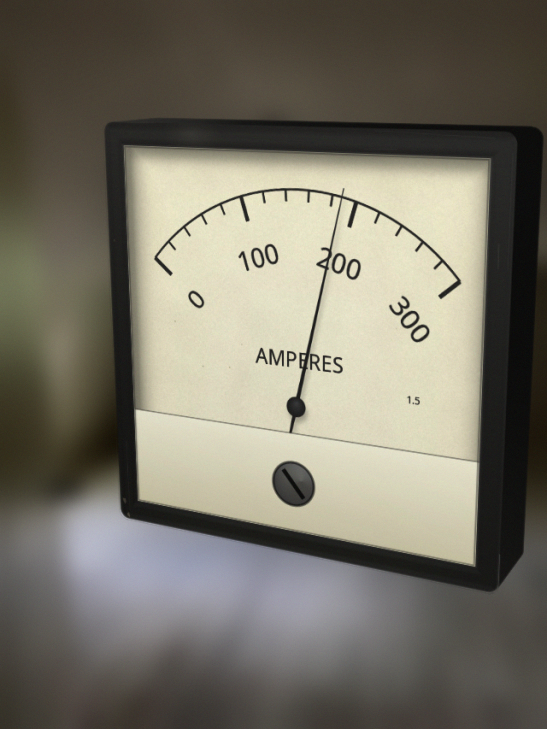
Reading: **190** A
